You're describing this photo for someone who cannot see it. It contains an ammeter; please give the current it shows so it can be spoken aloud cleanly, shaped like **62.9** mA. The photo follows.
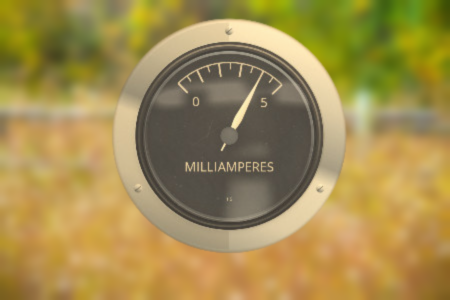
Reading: **4** mA
